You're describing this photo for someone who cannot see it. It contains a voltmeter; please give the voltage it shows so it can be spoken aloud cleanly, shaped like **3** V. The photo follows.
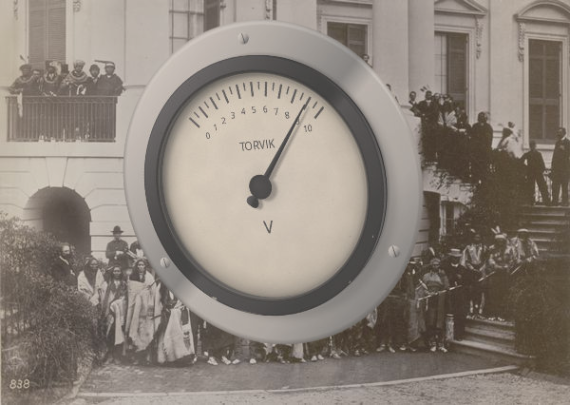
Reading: **9** V
